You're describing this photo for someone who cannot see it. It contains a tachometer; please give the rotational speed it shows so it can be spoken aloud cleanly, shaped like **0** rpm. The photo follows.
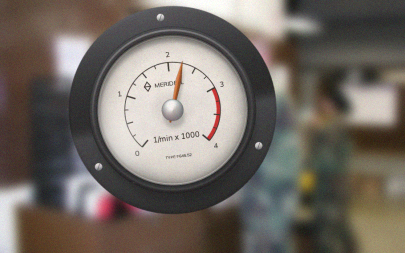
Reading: **2250** rpm
